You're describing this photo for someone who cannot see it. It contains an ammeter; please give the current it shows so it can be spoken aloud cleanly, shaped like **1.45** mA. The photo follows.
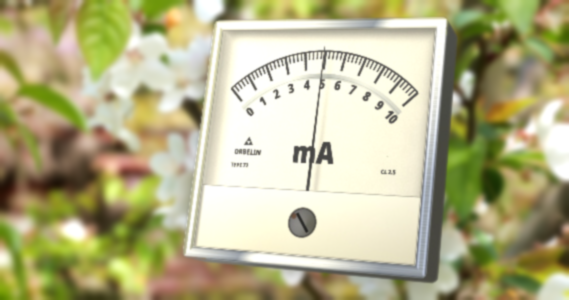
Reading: **5** mA
